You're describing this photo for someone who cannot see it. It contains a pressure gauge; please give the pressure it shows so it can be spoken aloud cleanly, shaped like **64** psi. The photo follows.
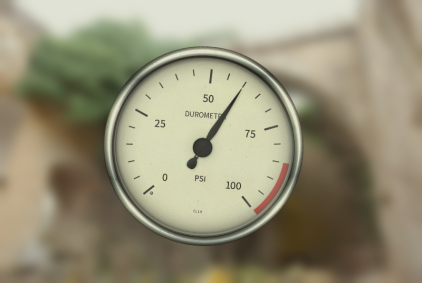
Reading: **60** psi
